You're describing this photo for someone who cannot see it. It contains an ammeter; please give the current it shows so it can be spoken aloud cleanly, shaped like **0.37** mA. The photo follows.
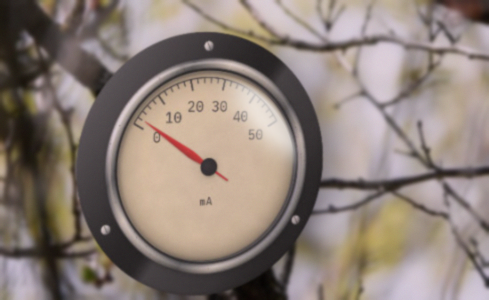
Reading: **2** mA
